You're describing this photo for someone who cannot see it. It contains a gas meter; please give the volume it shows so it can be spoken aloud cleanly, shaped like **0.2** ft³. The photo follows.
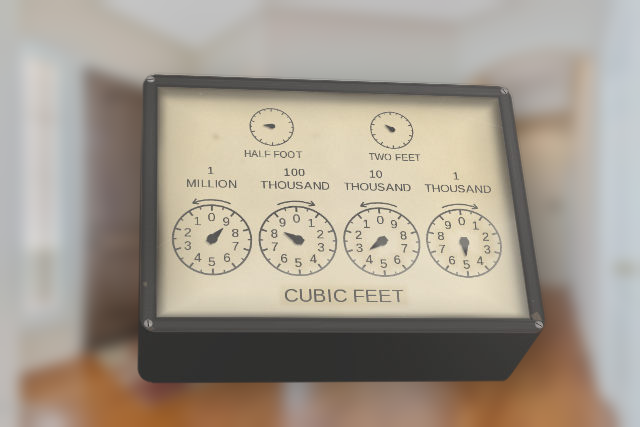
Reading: **883500** ft³
